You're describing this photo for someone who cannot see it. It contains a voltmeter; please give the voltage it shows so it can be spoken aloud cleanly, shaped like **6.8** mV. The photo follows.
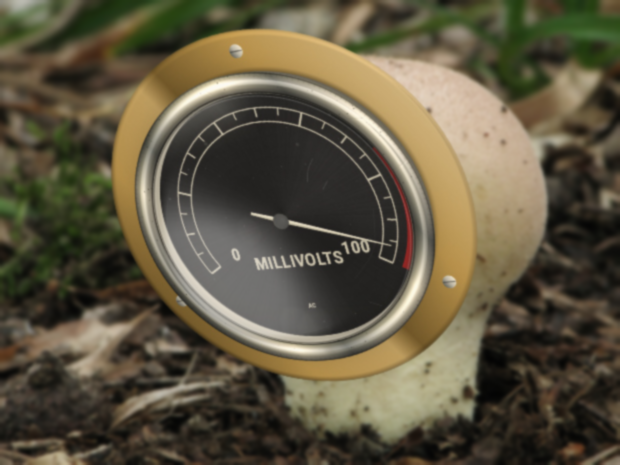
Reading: **95** mV
